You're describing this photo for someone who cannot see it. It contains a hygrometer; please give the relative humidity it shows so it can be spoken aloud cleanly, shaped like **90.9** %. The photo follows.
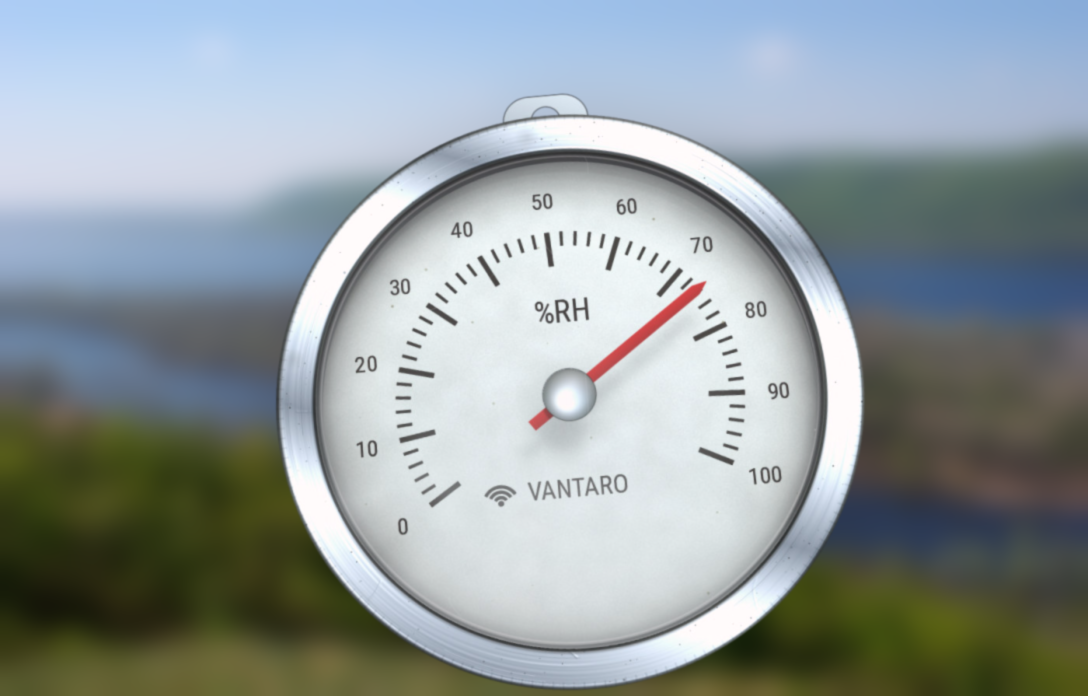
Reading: **74** %
